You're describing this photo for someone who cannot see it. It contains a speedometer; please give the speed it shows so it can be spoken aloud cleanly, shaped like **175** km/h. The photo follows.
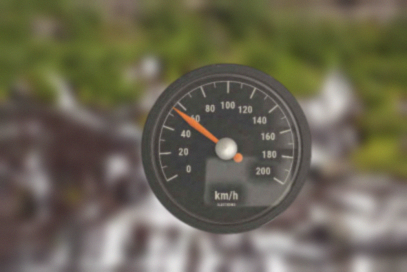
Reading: **55** km/h
